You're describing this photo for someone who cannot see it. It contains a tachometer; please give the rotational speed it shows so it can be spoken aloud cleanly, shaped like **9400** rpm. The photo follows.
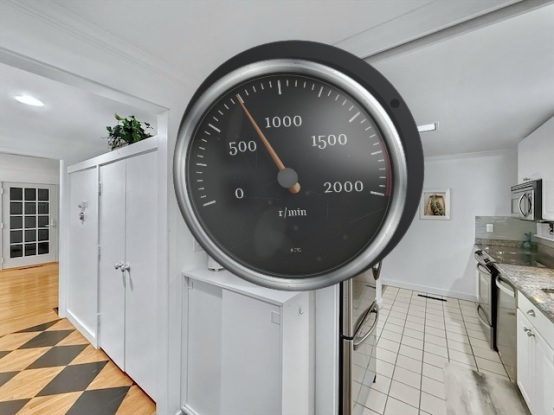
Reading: **750** rpm
